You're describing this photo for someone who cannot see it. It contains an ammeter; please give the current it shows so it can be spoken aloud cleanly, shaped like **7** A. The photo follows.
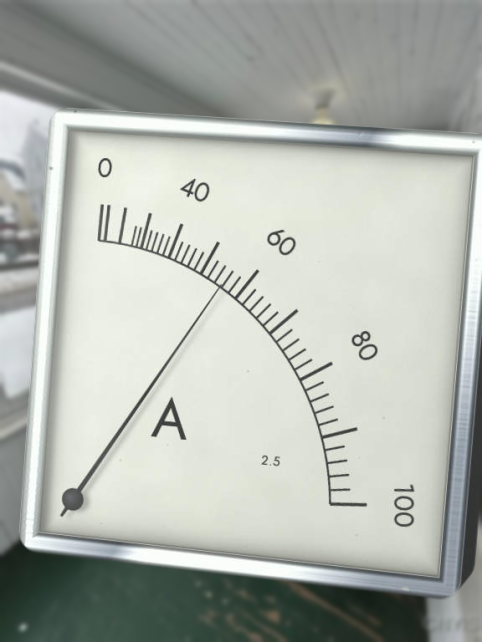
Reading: **56** A
